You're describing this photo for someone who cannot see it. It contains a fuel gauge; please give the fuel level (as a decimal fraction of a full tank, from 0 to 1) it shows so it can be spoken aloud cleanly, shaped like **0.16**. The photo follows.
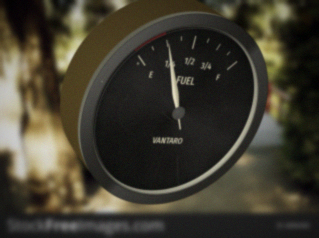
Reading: **0.25**
